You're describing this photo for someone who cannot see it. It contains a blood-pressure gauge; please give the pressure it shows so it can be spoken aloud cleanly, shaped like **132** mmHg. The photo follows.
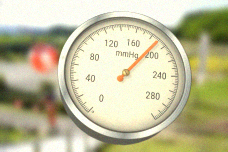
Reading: **190** mmHg
